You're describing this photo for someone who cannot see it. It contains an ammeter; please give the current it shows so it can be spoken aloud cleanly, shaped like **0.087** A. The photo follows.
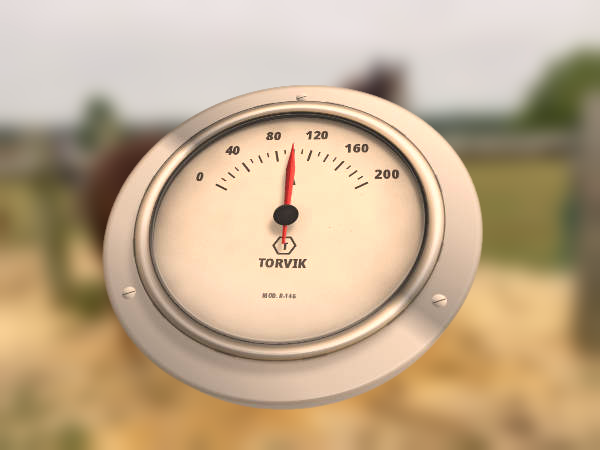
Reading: **100** A
